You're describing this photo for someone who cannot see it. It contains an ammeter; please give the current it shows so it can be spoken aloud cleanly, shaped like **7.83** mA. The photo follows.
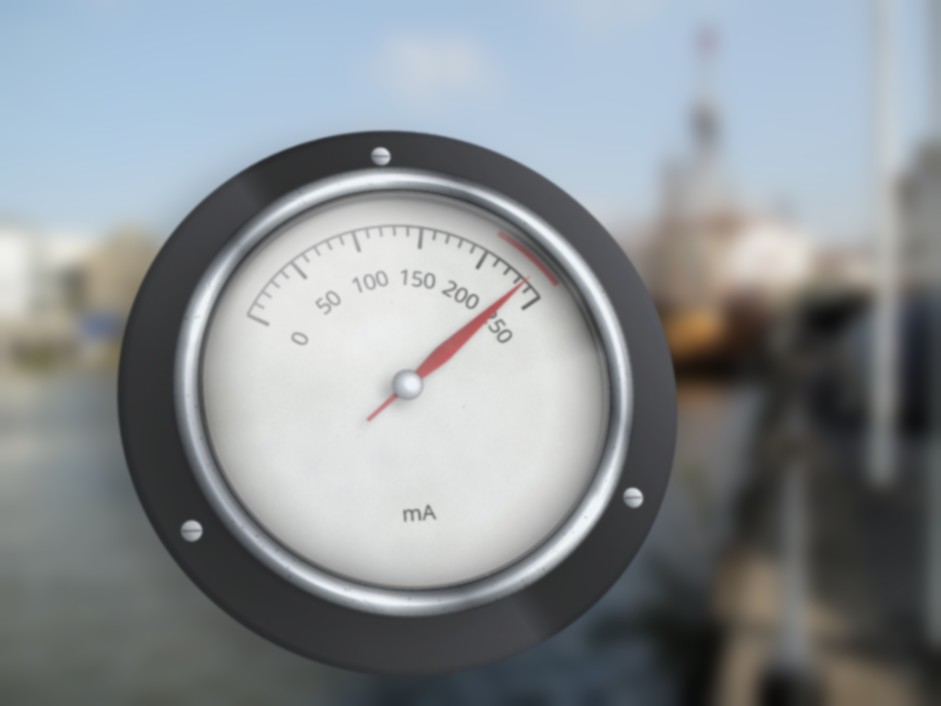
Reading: **235** mA
